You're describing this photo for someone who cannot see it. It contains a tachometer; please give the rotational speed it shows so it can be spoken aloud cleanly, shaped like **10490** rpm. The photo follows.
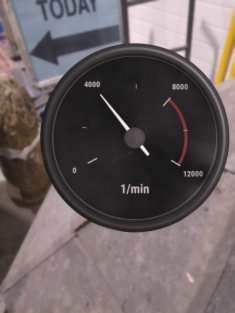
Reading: **4000** rpm
